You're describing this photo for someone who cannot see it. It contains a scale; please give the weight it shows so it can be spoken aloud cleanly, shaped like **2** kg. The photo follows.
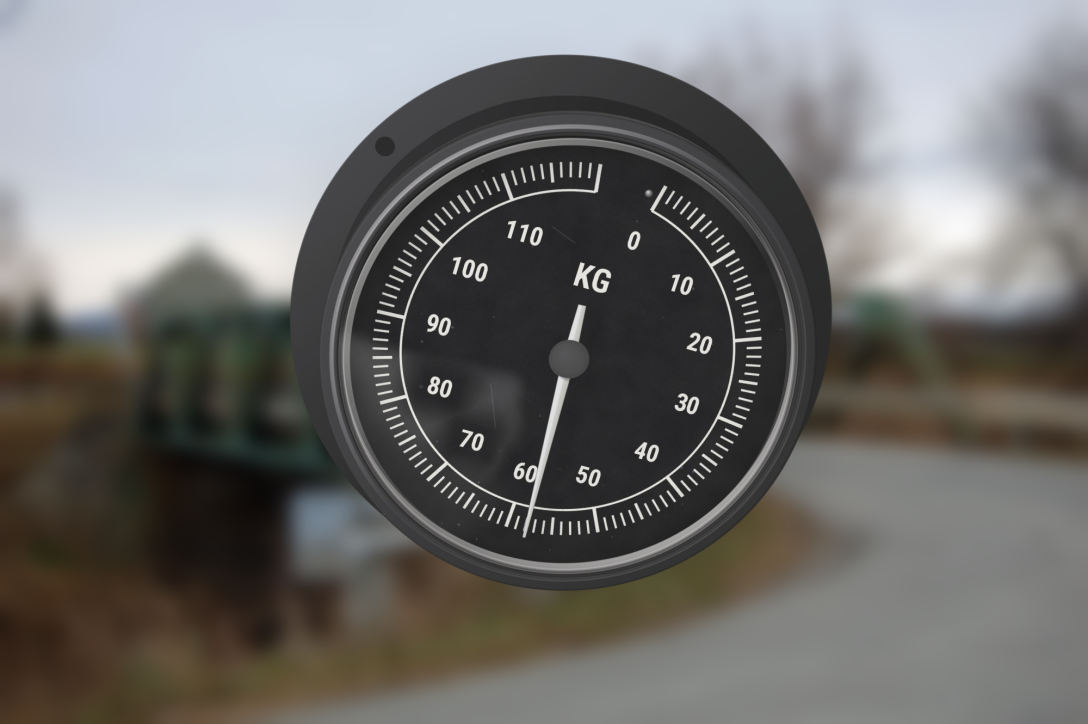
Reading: **58** kg
